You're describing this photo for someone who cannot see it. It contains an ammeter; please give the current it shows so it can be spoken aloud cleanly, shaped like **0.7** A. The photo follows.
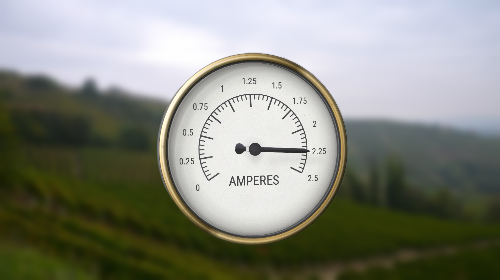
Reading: **2.25** A
